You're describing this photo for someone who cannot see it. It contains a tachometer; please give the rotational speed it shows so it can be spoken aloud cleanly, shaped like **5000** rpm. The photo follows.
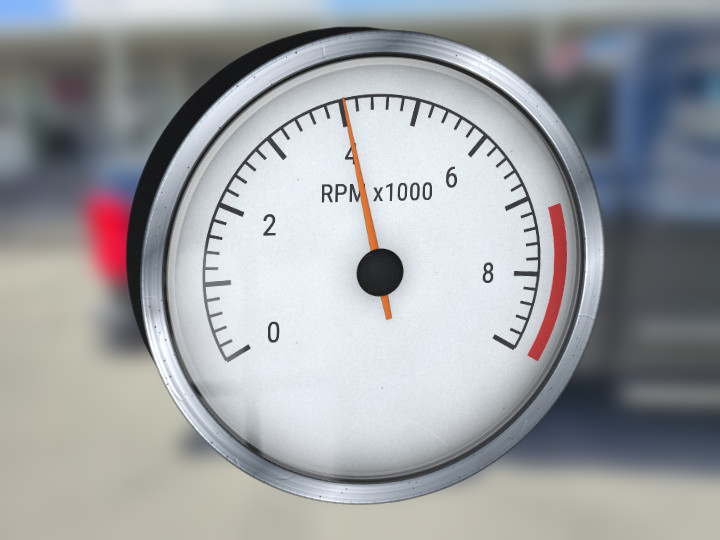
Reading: **4000** rpm
